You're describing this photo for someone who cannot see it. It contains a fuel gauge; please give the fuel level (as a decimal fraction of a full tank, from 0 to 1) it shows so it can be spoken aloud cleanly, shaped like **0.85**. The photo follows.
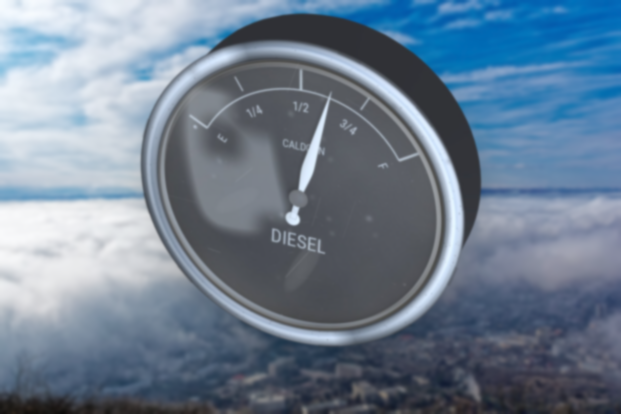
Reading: **0.625**
